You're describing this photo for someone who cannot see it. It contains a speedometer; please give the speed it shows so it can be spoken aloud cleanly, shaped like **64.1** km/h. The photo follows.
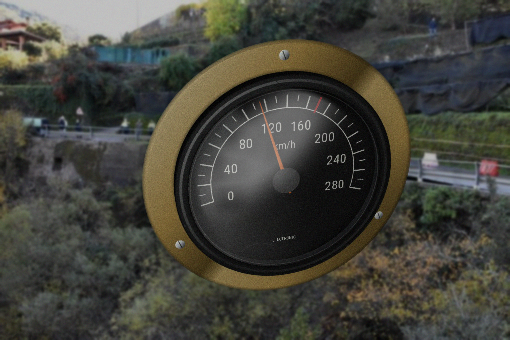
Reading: **115** km/h
